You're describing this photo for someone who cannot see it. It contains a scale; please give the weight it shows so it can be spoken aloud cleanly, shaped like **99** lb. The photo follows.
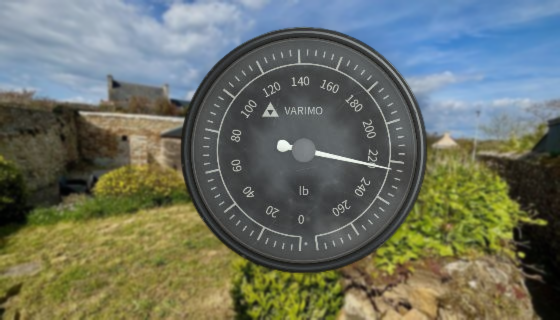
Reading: **224** lb
